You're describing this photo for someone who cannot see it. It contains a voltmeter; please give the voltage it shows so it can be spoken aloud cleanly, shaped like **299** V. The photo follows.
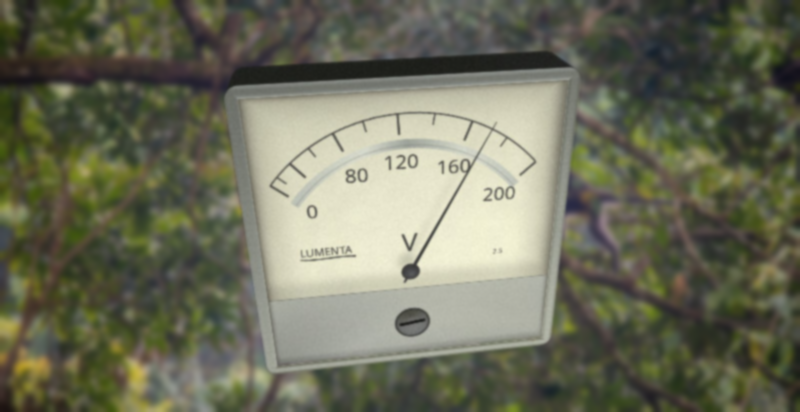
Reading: **170** V
